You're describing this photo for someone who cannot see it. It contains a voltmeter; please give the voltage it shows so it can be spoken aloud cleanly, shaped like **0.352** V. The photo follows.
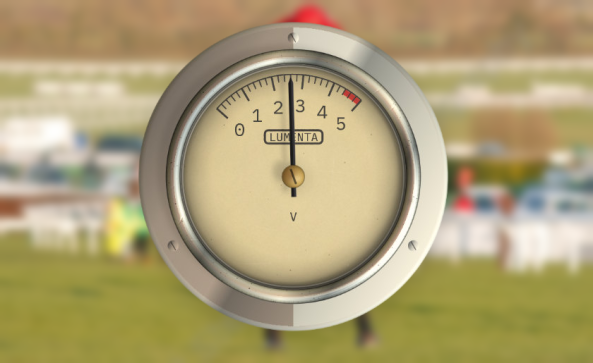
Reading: **2.6** V
